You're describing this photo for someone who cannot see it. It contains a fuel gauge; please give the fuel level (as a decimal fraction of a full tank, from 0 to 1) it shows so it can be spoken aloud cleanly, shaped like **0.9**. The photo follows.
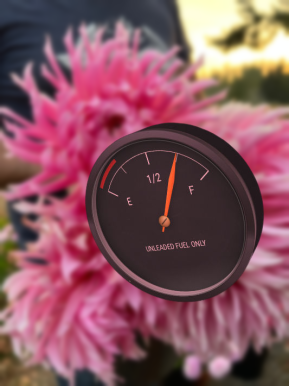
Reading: **0.75**
